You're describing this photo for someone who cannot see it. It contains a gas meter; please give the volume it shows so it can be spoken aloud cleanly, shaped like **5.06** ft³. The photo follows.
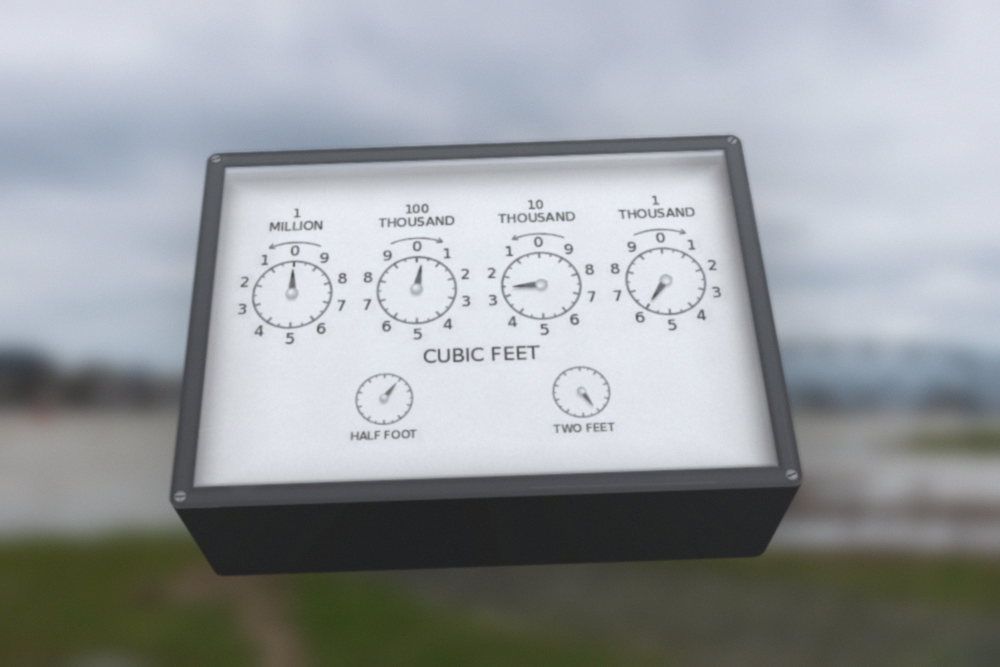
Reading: **2600** ft³
